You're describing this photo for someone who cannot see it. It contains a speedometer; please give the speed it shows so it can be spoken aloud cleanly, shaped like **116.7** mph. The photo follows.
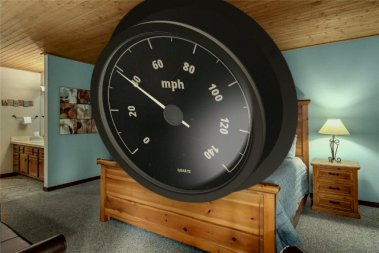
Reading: **40** mph
